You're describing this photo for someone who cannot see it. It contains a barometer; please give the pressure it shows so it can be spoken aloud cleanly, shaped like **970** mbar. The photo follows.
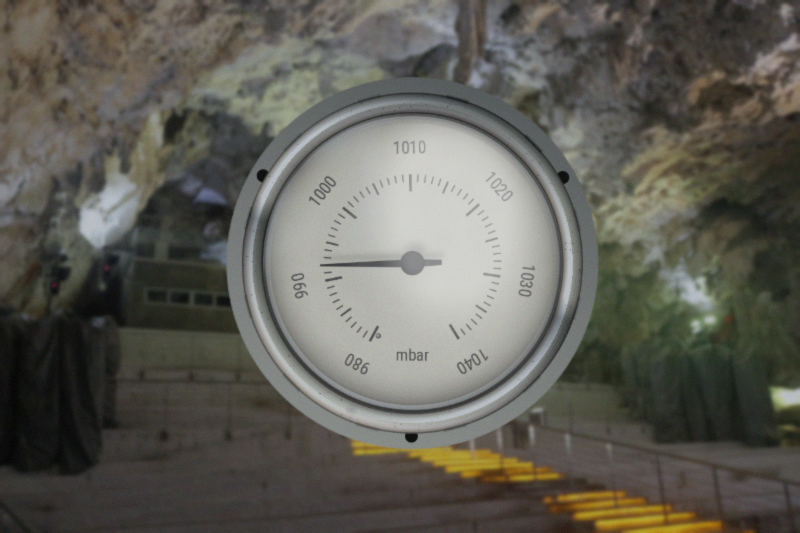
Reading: **992** mbar
